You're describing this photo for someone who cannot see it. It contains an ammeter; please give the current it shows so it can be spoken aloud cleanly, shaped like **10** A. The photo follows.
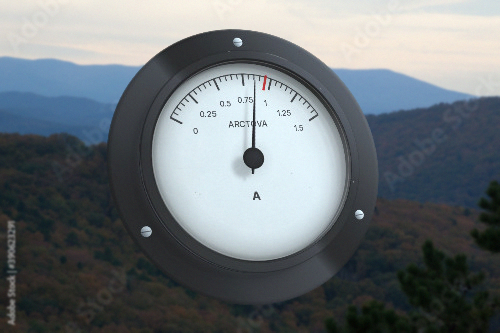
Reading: **0.85** A
